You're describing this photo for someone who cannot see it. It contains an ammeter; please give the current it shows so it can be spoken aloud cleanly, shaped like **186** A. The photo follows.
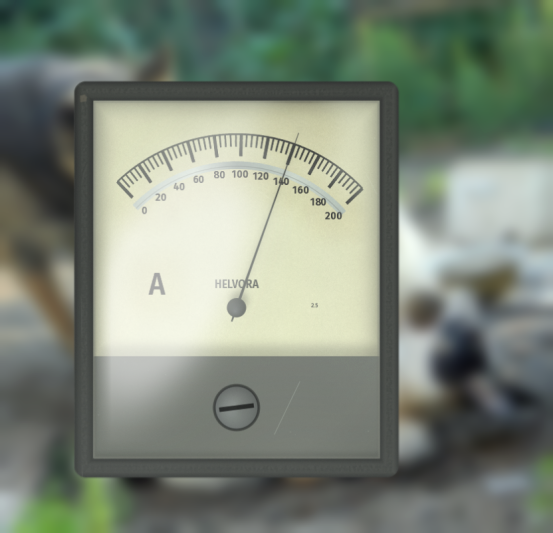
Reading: **140** A
